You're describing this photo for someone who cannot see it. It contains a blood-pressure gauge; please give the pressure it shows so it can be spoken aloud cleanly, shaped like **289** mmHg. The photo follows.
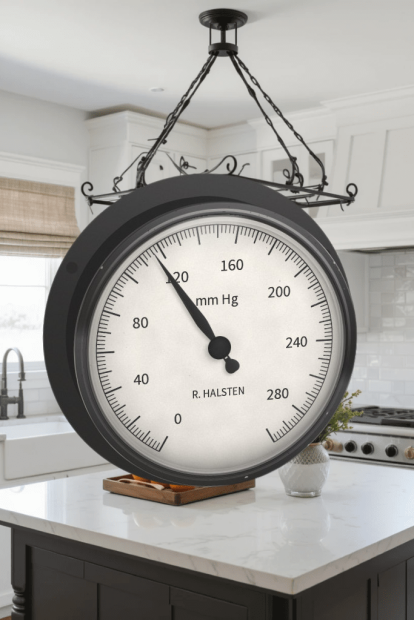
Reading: **116** mmHg
